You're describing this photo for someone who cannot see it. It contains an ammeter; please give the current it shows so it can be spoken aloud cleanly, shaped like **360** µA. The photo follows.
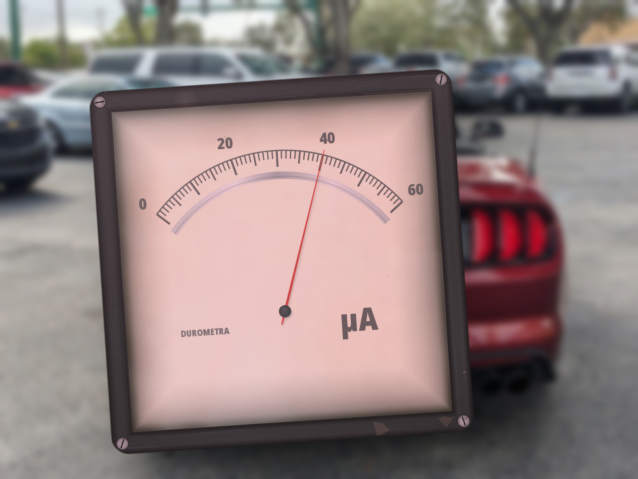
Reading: **40** µA
